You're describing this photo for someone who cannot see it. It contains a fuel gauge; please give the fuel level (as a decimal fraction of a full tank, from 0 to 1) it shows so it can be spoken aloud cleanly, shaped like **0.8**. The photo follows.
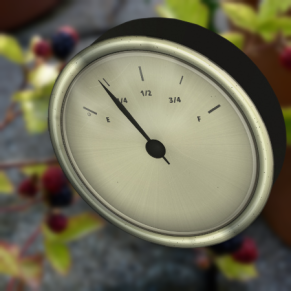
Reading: **0.25**
